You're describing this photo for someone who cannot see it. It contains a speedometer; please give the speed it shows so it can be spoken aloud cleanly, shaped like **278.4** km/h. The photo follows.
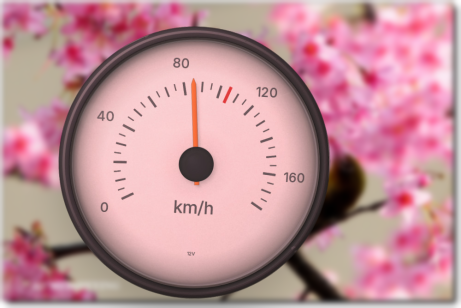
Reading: **85** km/h
